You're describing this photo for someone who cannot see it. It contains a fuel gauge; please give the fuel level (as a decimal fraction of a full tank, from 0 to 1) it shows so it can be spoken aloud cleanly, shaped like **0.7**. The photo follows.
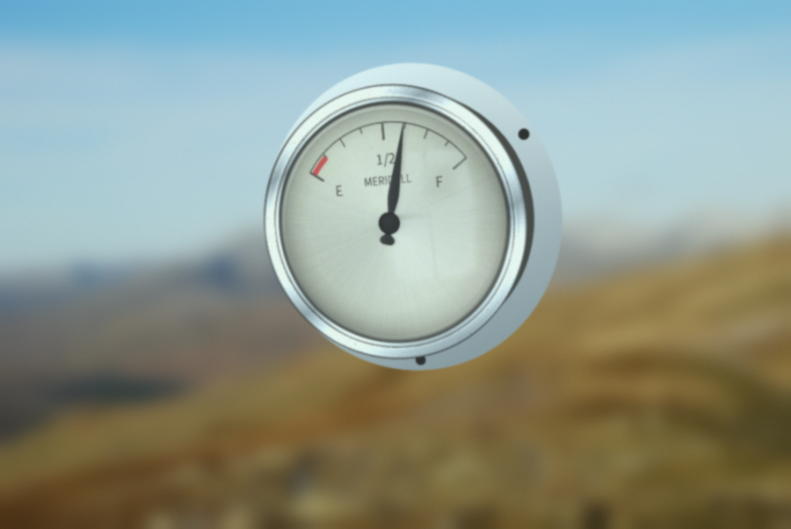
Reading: **0.625**
